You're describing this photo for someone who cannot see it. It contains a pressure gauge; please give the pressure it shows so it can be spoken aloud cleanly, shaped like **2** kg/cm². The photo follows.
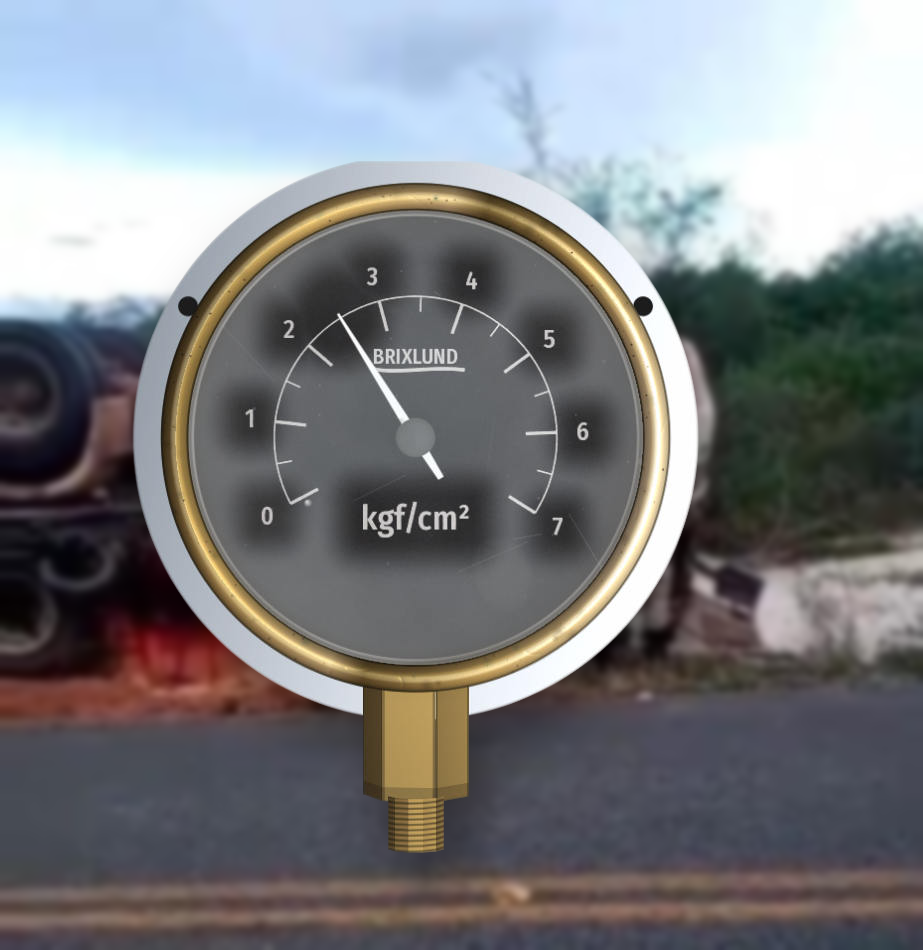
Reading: **2.5** kg/cm²
